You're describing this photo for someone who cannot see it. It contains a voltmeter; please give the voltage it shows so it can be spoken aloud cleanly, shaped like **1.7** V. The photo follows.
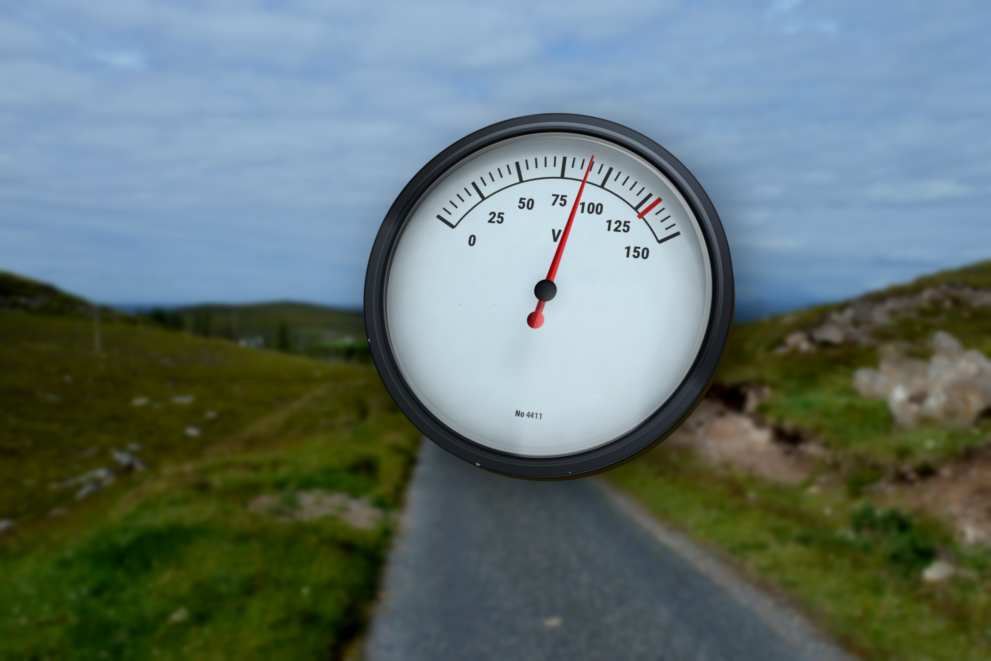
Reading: **90** V
